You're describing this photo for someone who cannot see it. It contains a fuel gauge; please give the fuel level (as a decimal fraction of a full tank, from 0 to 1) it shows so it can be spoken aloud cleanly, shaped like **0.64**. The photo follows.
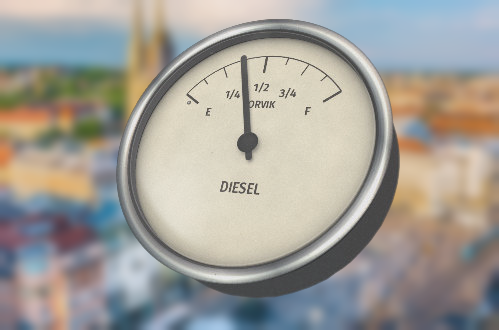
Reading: **0.375**
